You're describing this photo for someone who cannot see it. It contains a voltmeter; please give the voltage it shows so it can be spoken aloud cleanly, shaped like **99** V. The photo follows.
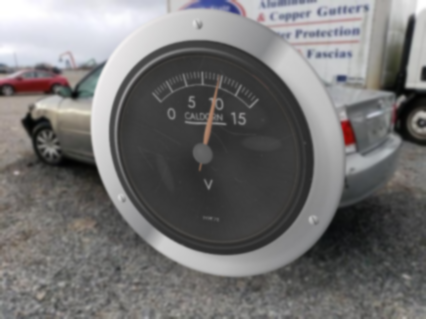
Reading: **10** V
